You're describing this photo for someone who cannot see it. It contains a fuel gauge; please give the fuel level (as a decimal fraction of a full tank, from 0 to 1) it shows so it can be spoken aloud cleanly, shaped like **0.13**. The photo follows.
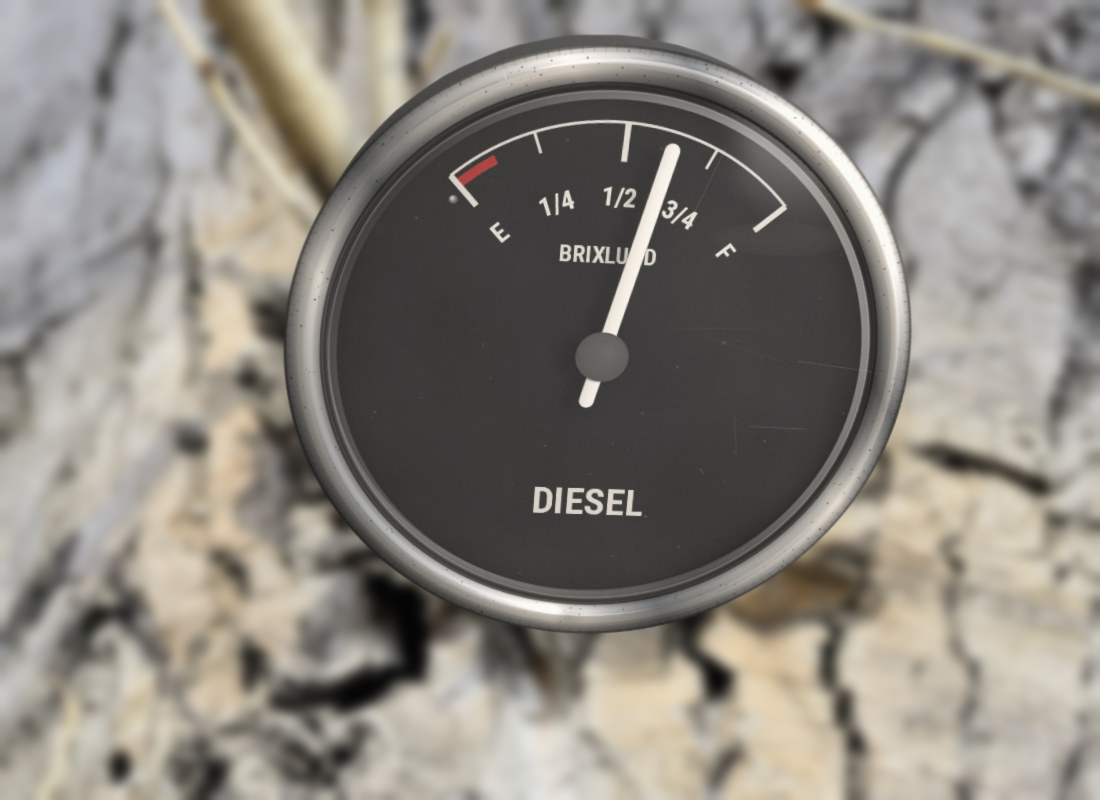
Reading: **0.625**
